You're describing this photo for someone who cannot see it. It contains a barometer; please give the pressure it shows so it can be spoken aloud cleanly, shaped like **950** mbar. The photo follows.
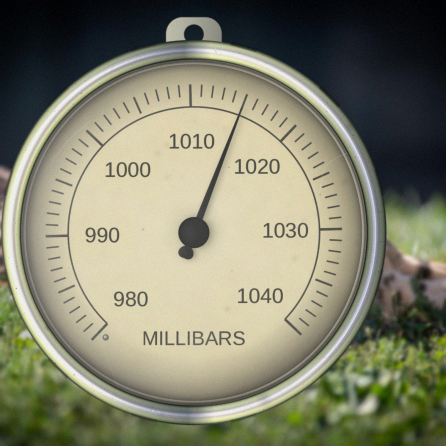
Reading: **1015** mbar
